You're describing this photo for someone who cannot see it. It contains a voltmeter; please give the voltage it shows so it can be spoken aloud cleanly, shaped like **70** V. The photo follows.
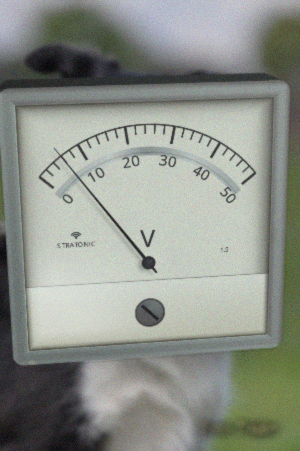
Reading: **6** V
